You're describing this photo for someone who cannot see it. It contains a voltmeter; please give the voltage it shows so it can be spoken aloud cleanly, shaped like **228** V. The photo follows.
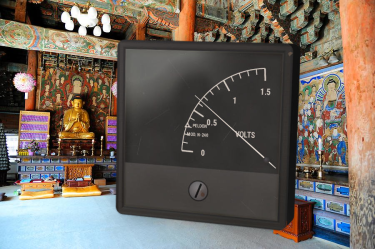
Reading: **0.65** V
